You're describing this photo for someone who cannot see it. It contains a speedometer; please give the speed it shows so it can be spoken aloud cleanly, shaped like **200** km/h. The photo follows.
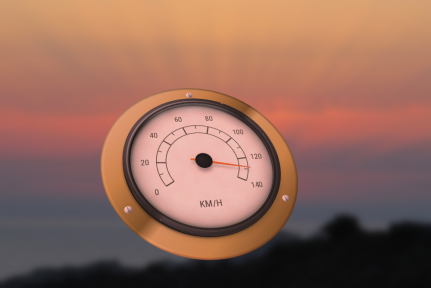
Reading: **130** km/h
